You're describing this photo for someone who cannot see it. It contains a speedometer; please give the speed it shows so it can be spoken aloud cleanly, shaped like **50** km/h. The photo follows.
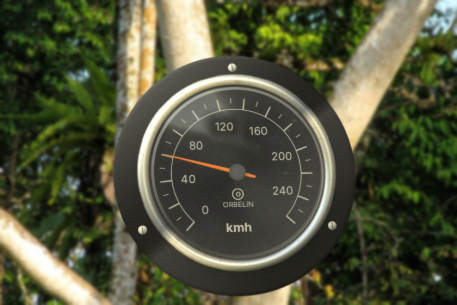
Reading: **60** km/h
